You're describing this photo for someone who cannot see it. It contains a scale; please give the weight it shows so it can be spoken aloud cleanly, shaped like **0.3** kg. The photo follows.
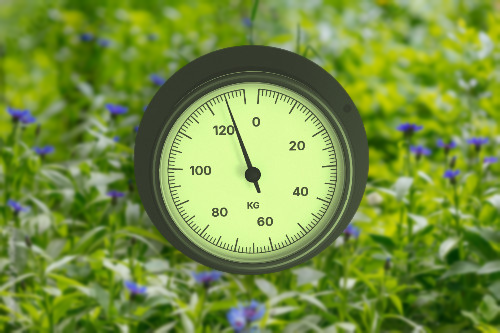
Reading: **125** kg
